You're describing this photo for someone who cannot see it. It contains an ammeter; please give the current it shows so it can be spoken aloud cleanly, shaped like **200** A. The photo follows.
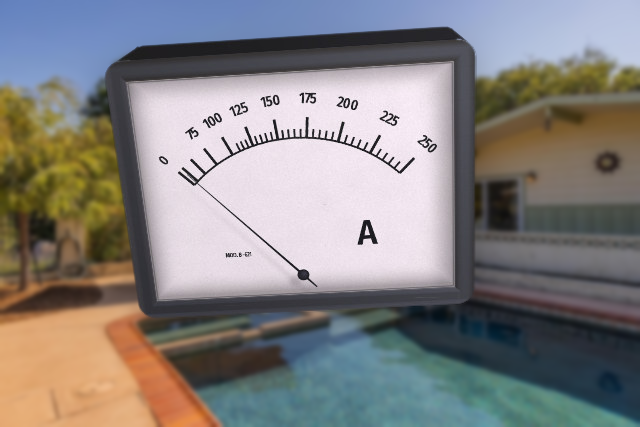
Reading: **25** A
